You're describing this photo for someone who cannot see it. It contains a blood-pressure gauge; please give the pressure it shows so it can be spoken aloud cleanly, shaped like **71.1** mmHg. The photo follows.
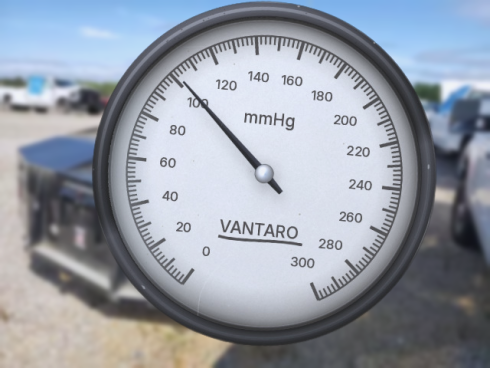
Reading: **102** mmHg
